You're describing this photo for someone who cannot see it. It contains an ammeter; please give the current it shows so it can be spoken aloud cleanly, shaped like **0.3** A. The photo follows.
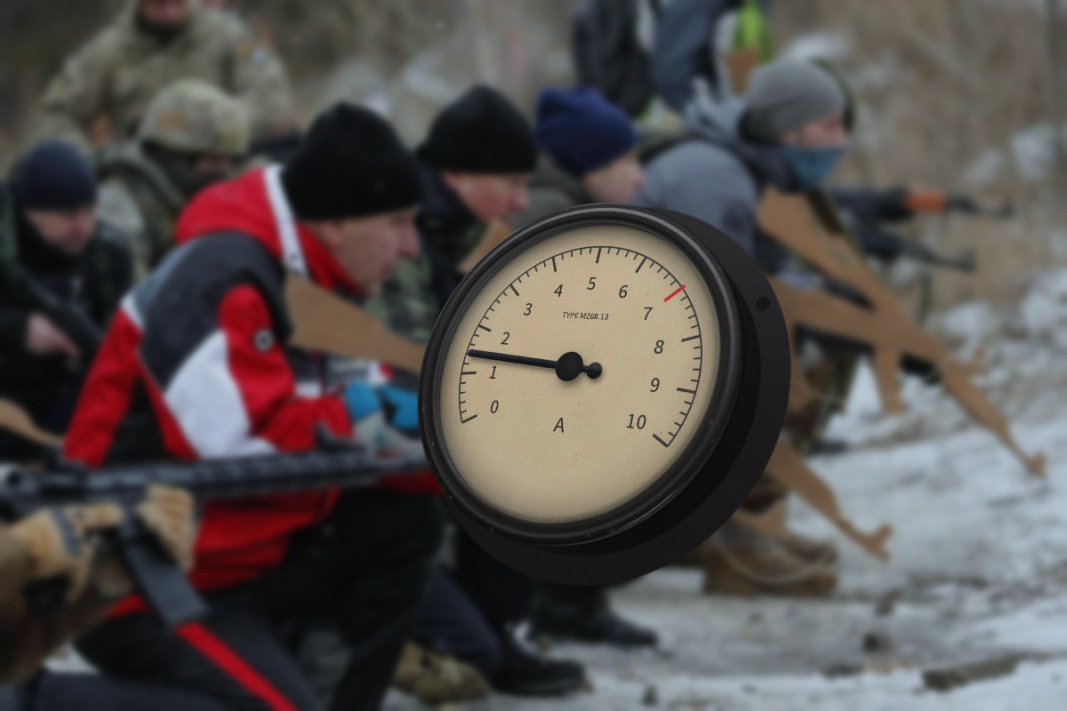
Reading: **1.4** A
